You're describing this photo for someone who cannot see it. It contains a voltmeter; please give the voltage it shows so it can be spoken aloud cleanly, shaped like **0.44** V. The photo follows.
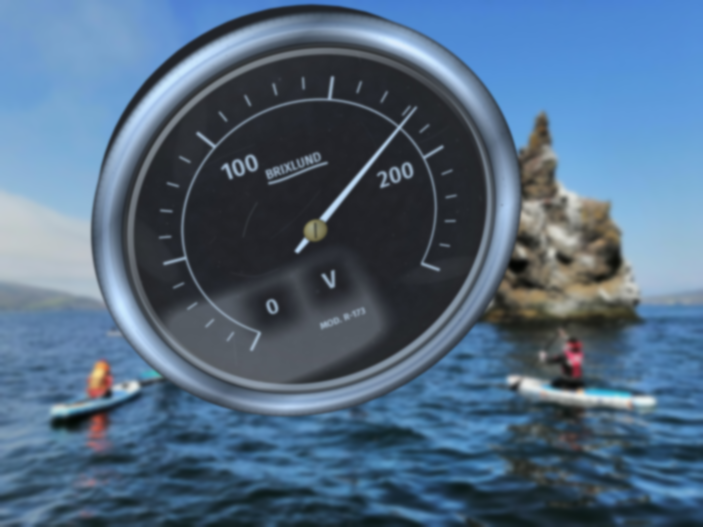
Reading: **180** V
